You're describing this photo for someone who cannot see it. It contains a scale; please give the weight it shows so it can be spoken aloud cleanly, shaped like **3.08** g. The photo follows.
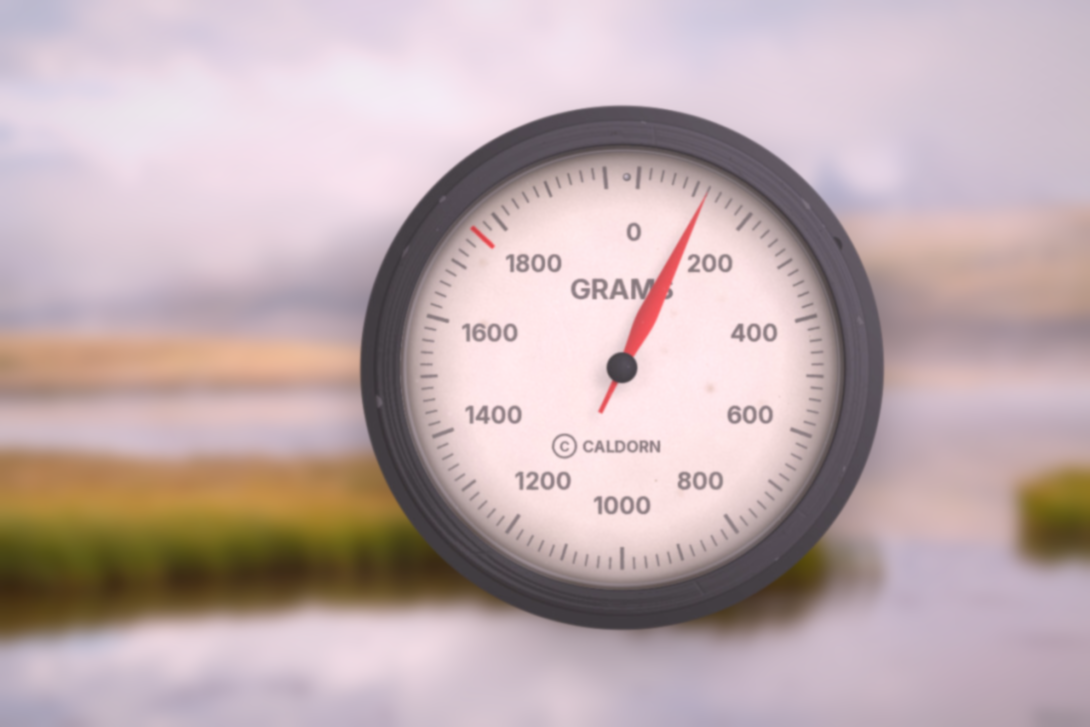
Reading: **120** g
